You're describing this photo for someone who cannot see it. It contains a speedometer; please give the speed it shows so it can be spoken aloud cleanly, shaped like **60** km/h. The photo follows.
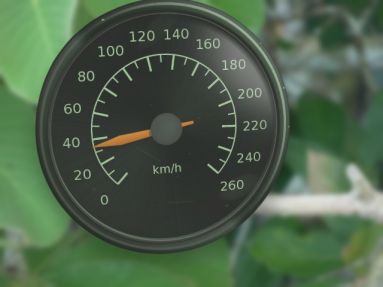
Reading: **35** km/h
